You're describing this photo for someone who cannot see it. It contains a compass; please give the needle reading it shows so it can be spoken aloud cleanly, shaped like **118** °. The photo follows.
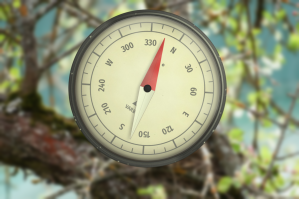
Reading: **345** °
